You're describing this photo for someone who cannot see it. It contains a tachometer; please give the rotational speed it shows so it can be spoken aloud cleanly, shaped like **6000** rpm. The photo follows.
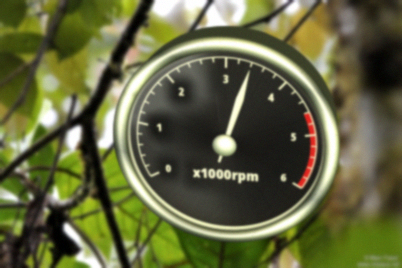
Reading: **3400** rpm
